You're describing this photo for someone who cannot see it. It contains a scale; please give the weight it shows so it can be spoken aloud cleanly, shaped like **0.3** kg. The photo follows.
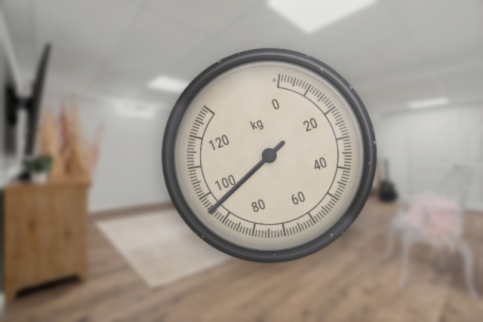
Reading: **95** kg
